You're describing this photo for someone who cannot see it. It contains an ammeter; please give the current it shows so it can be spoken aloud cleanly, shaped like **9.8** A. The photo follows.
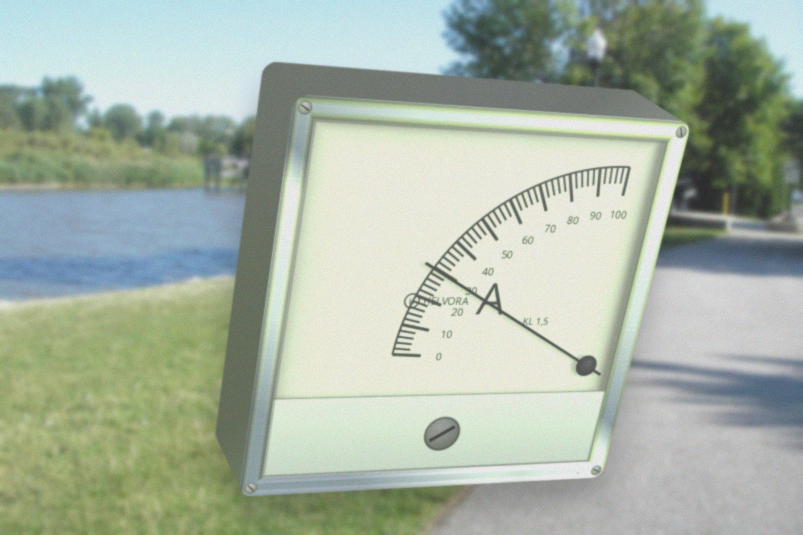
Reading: **30** A
